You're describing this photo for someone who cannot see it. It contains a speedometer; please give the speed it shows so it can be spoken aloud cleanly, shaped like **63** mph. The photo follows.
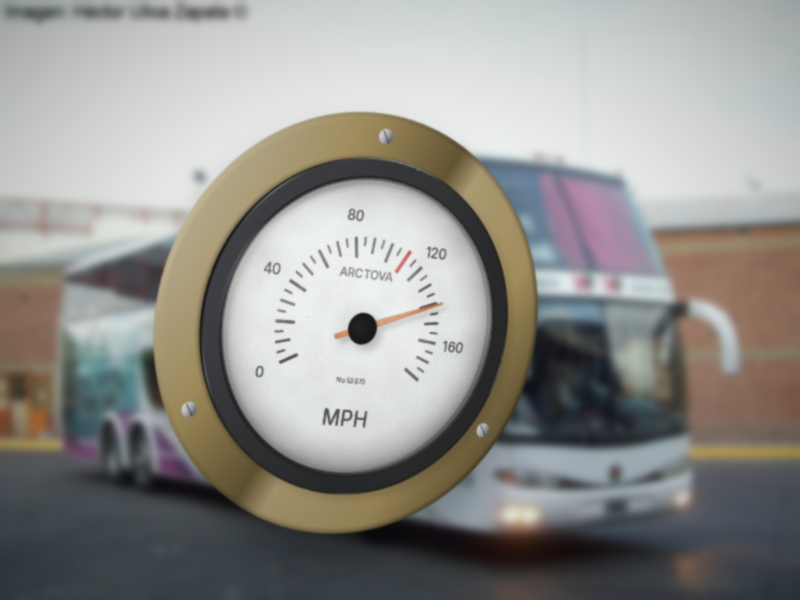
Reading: **140** mph
